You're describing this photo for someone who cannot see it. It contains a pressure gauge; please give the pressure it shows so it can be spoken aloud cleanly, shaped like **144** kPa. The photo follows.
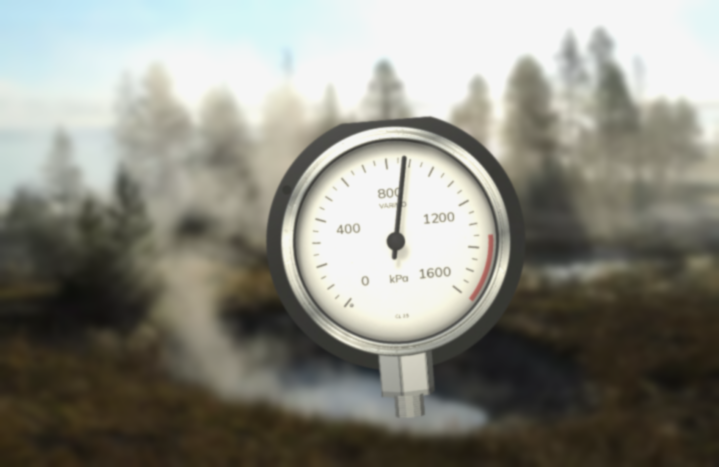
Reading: **875** kPa
